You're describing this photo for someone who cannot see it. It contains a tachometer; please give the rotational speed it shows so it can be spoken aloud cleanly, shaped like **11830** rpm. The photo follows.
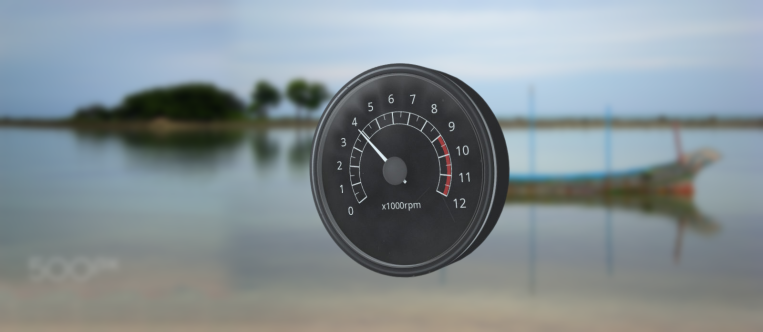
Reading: **4000** rpm
